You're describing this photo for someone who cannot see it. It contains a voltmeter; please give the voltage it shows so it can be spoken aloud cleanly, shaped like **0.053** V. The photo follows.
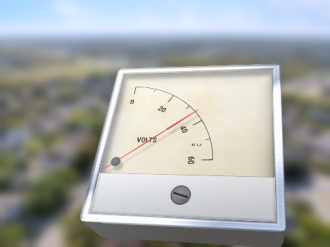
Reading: **35** V
